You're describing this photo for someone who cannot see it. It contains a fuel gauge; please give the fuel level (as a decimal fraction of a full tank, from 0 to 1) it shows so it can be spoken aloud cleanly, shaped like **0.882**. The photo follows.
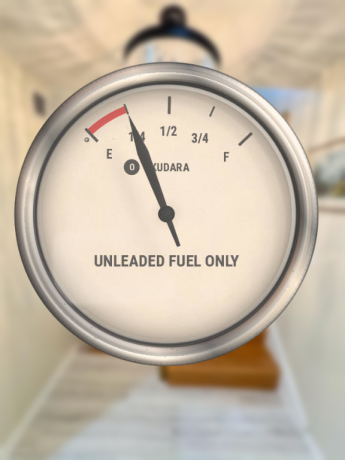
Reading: **0.25**
